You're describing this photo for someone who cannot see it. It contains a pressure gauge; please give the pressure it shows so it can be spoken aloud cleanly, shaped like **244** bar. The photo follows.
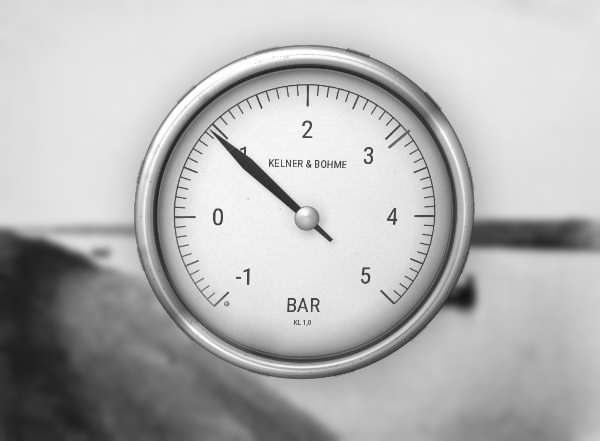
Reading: **0.95** bar
